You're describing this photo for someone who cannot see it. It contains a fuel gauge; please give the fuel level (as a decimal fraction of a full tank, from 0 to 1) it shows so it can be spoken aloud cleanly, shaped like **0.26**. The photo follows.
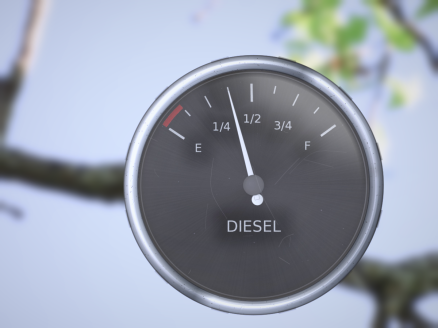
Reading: **0.375**
